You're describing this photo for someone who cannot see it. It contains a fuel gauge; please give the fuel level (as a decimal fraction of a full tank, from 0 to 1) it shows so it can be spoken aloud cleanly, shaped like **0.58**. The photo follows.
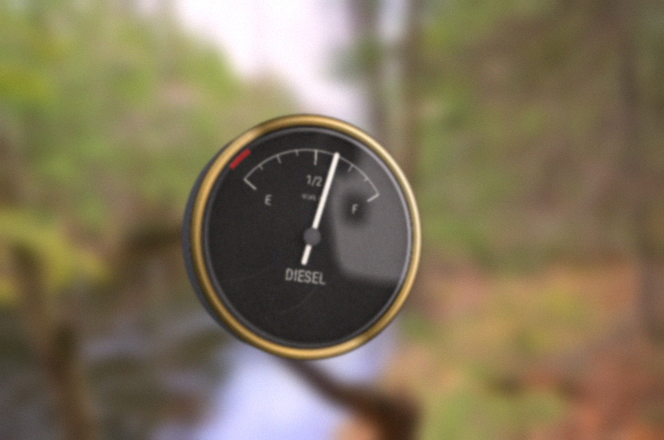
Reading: **0.625**
